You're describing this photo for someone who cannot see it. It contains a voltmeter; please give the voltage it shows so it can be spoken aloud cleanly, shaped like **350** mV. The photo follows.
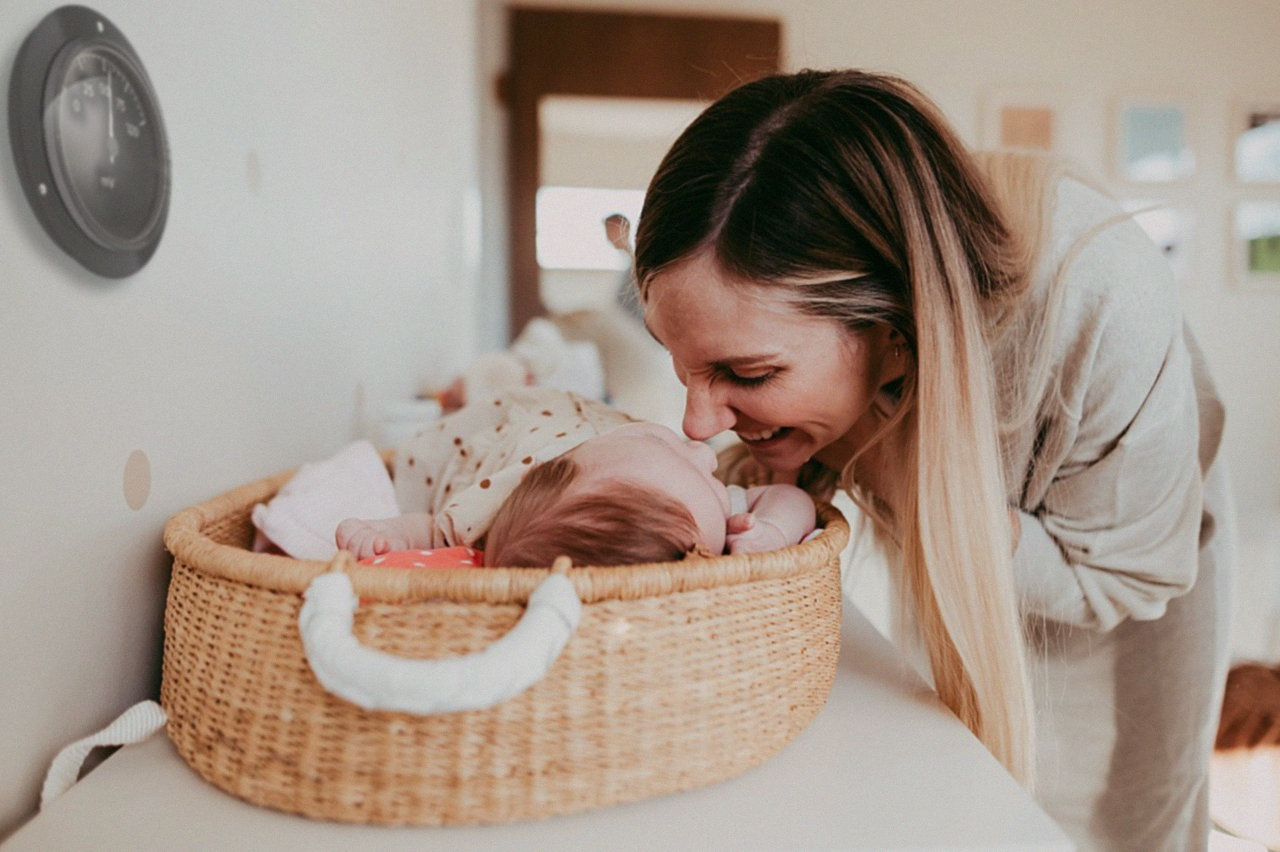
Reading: **50** mV
